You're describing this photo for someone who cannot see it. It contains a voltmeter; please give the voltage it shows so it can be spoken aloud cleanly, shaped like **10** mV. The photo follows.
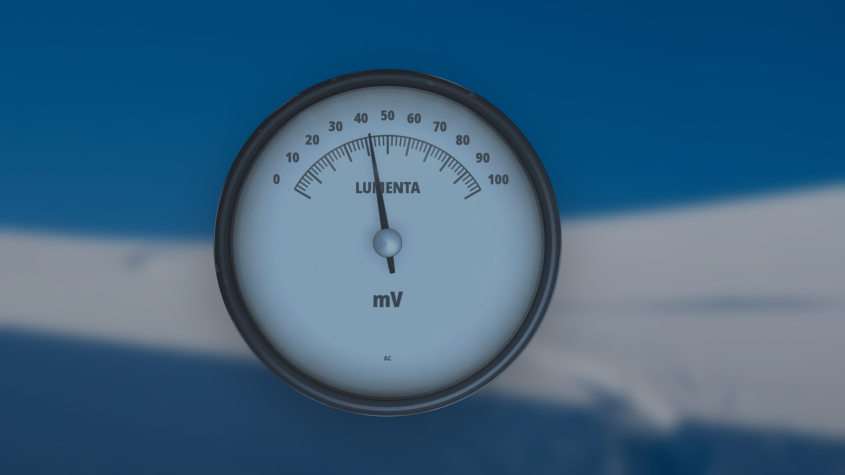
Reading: **42** mV
